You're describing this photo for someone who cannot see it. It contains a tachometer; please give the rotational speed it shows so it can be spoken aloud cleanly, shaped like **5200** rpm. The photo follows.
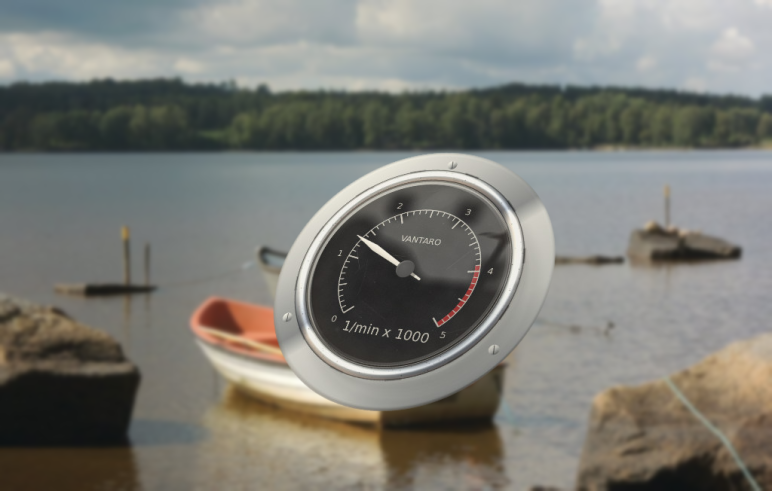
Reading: **1300** rpm
